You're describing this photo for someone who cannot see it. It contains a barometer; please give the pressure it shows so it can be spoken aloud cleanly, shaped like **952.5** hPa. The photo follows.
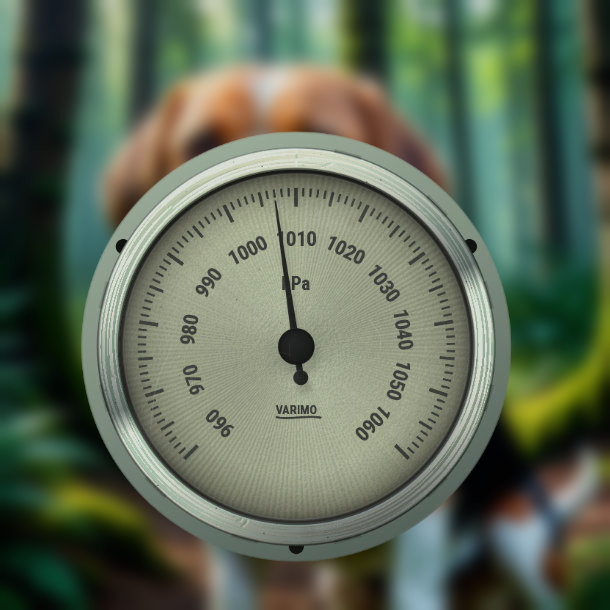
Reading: **1007** hPa
